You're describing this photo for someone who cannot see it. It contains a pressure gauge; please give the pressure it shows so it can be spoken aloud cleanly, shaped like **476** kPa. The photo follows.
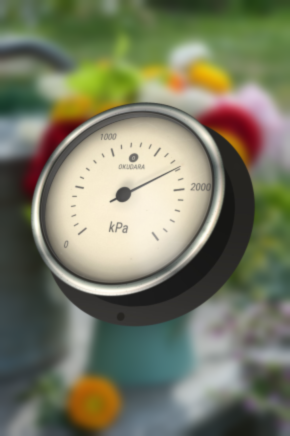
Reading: **1800** kPa
